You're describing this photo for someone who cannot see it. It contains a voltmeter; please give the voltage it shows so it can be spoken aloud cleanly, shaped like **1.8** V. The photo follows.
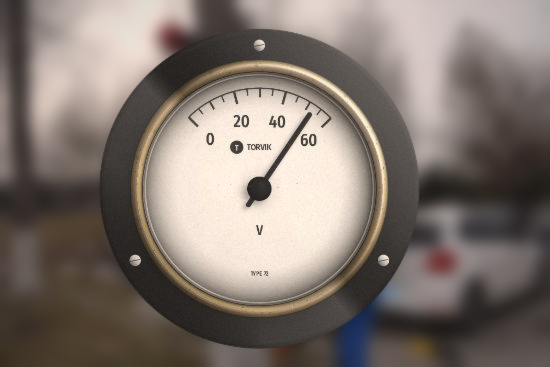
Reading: **52.5** V
